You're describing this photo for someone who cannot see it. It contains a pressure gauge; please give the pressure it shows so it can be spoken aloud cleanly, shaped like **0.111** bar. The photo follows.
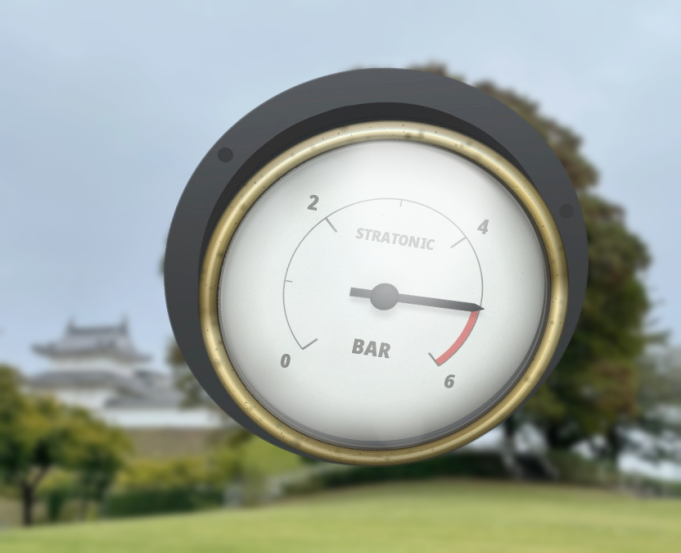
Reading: **5** bar
